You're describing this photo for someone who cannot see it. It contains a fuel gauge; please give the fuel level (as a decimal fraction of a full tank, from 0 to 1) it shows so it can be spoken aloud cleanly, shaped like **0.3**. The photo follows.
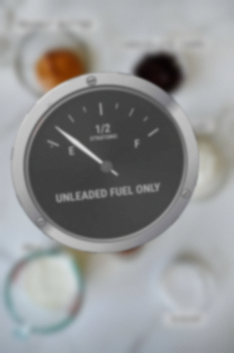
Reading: **0.125**
